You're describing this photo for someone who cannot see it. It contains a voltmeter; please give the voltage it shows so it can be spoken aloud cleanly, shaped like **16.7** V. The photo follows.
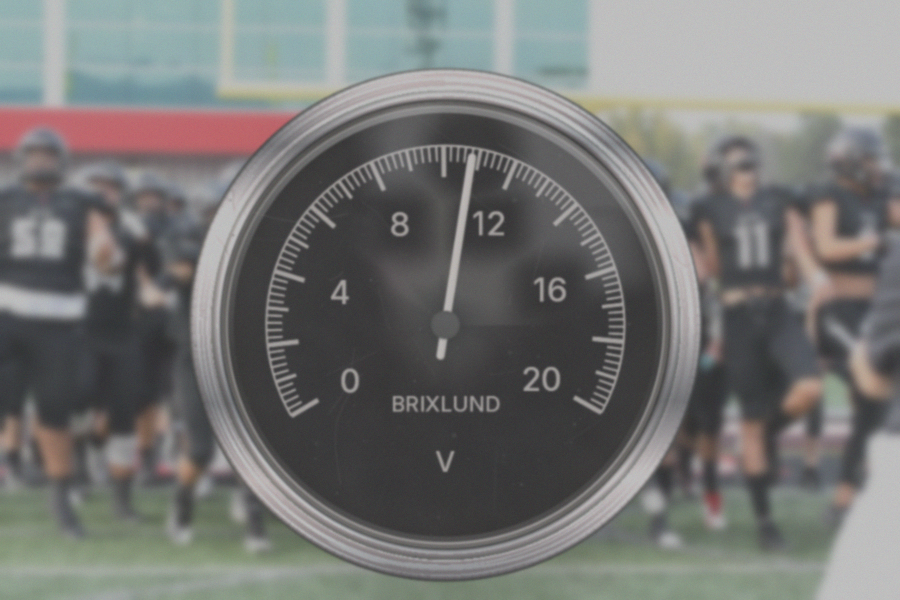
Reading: **10.8** V
